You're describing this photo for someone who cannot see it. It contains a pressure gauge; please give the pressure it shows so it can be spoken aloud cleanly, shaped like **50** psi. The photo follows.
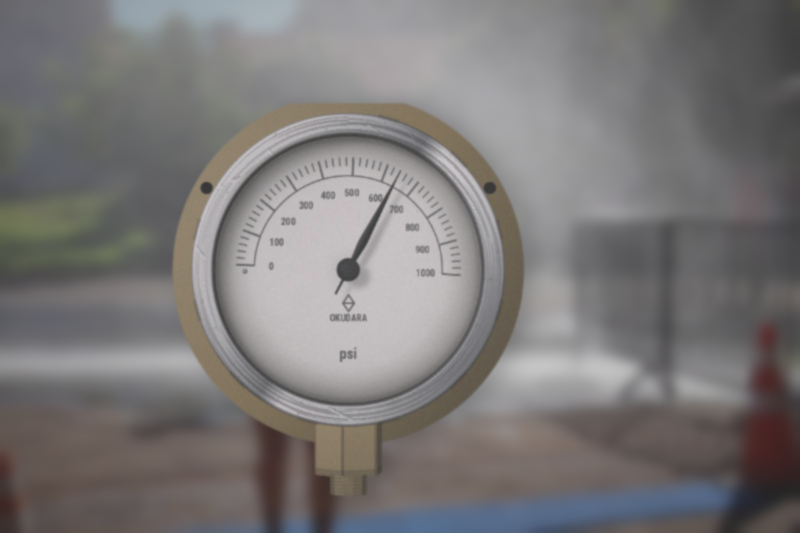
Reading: **640** psi
